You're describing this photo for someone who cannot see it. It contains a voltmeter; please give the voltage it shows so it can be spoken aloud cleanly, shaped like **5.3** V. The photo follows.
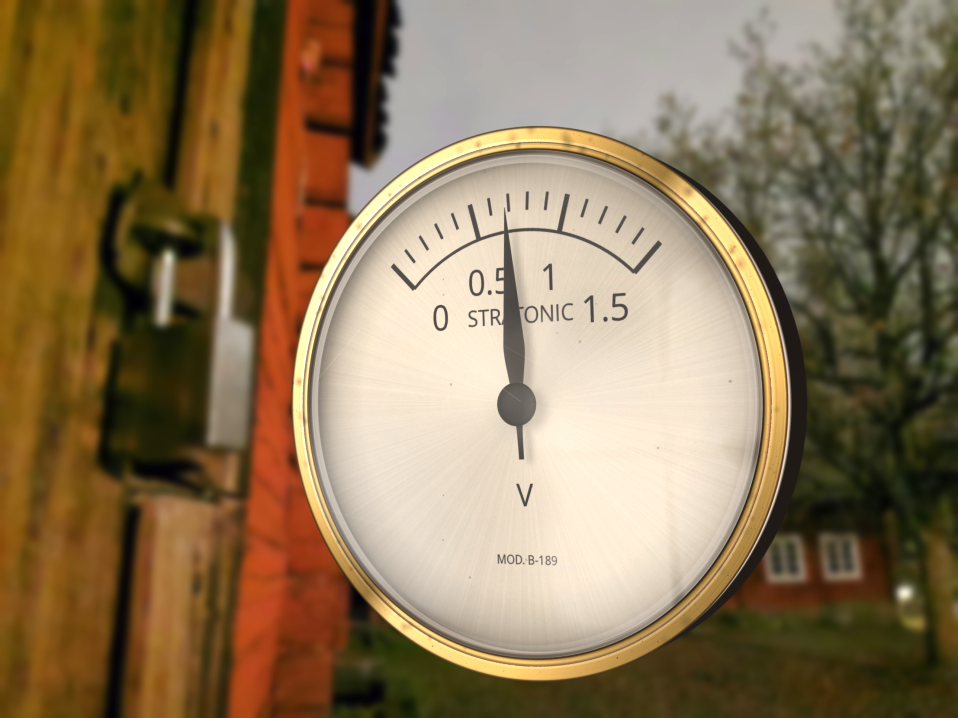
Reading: **0.7** V
